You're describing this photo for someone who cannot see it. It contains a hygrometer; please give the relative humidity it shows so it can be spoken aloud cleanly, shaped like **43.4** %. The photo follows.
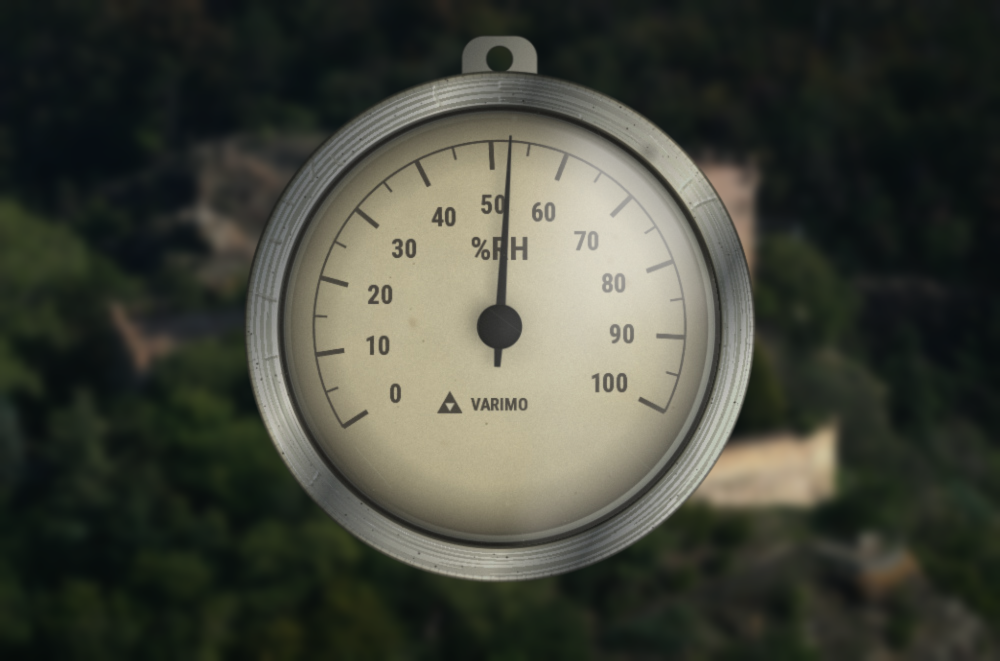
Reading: **52.5** %
